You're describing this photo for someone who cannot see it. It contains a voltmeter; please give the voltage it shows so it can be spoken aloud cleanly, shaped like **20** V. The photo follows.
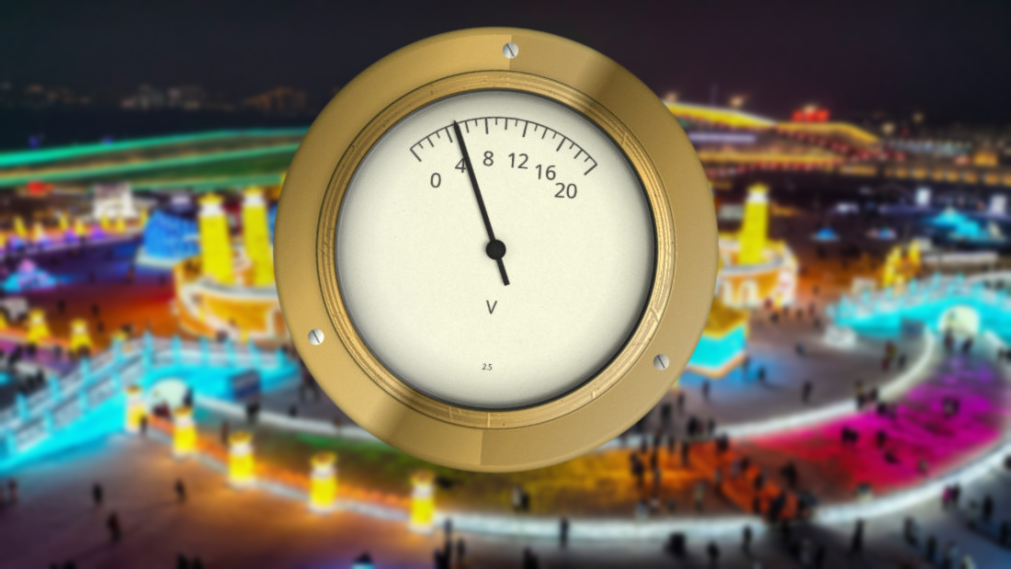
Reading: **5** V
